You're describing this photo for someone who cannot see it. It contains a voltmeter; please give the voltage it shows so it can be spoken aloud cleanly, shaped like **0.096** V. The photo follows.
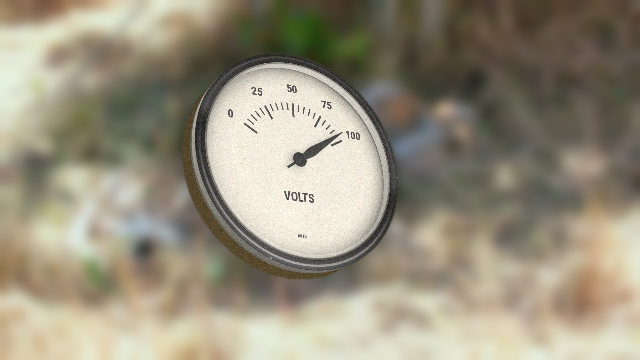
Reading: **95** V
